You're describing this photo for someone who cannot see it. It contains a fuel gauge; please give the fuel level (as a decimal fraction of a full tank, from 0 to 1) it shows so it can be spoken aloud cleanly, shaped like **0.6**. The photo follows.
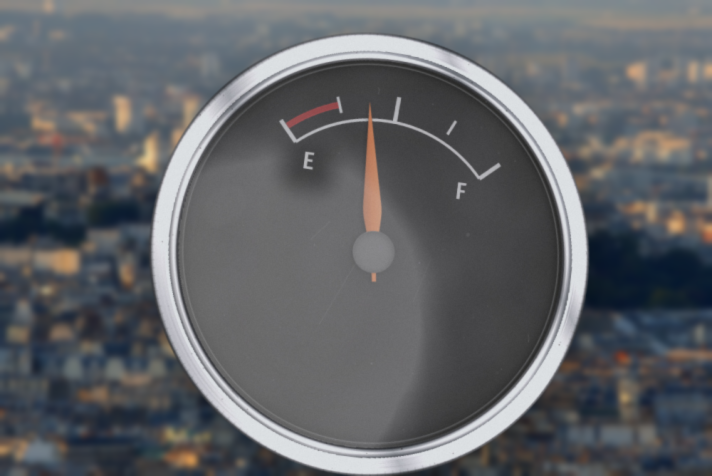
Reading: **0.375**
